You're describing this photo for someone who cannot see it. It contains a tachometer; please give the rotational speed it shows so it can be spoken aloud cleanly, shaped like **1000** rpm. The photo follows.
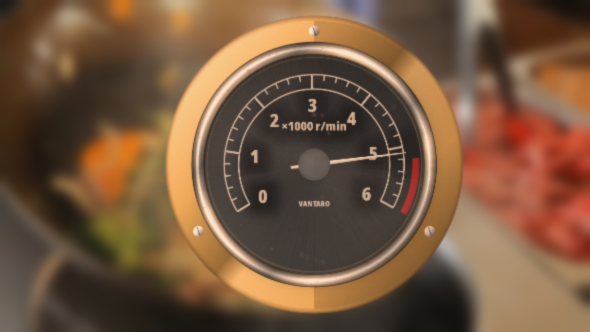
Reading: **5100** rpm
